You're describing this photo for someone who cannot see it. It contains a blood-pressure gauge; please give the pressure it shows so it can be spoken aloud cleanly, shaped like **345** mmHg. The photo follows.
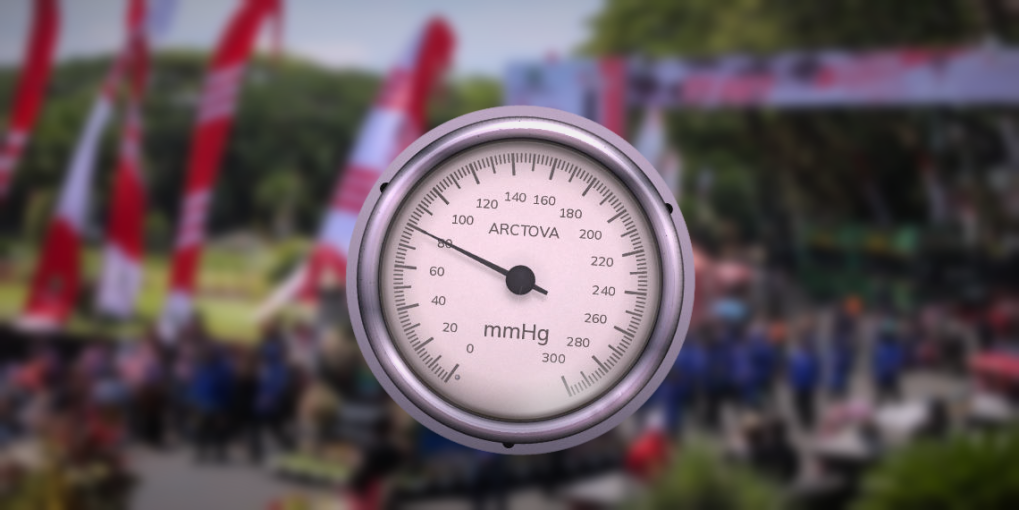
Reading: **80** mmHg
